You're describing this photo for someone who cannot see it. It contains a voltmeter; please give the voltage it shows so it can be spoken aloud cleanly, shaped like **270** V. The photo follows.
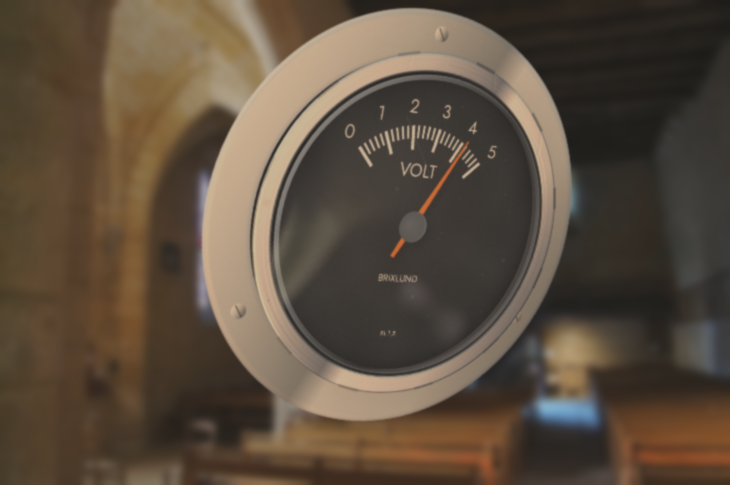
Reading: **4** V
